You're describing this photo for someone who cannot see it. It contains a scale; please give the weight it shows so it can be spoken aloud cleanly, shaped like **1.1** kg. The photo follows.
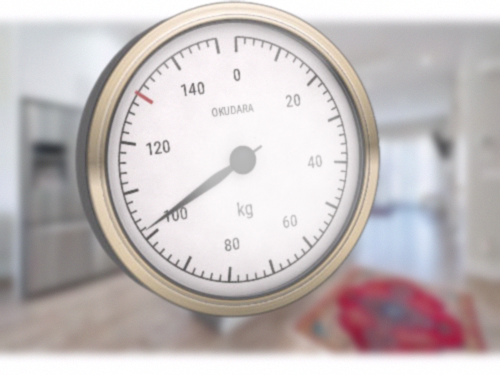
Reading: **102** kg
